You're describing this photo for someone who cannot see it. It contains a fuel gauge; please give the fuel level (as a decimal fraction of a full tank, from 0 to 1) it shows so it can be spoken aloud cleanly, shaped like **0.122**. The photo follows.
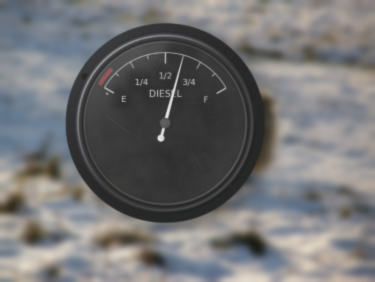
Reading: **0.625**
